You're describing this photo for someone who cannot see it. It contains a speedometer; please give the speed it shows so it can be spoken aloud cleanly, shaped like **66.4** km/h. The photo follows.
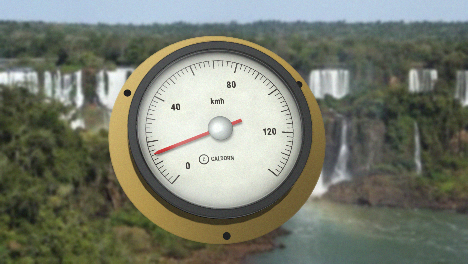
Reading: **14** km/h
